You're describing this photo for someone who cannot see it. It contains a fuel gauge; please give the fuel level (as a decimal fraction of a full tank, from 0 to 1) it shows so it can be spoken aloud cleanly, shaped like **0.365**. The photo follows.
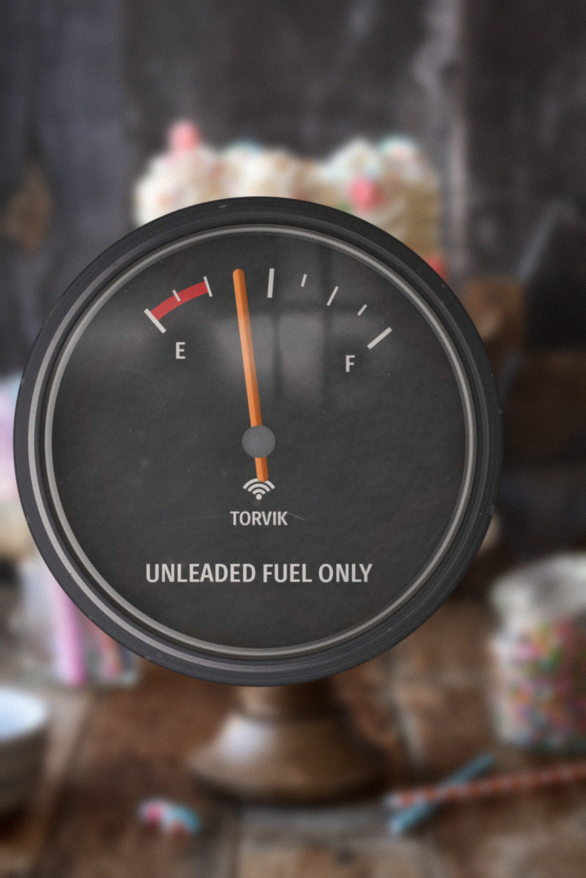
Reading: **0.375**
